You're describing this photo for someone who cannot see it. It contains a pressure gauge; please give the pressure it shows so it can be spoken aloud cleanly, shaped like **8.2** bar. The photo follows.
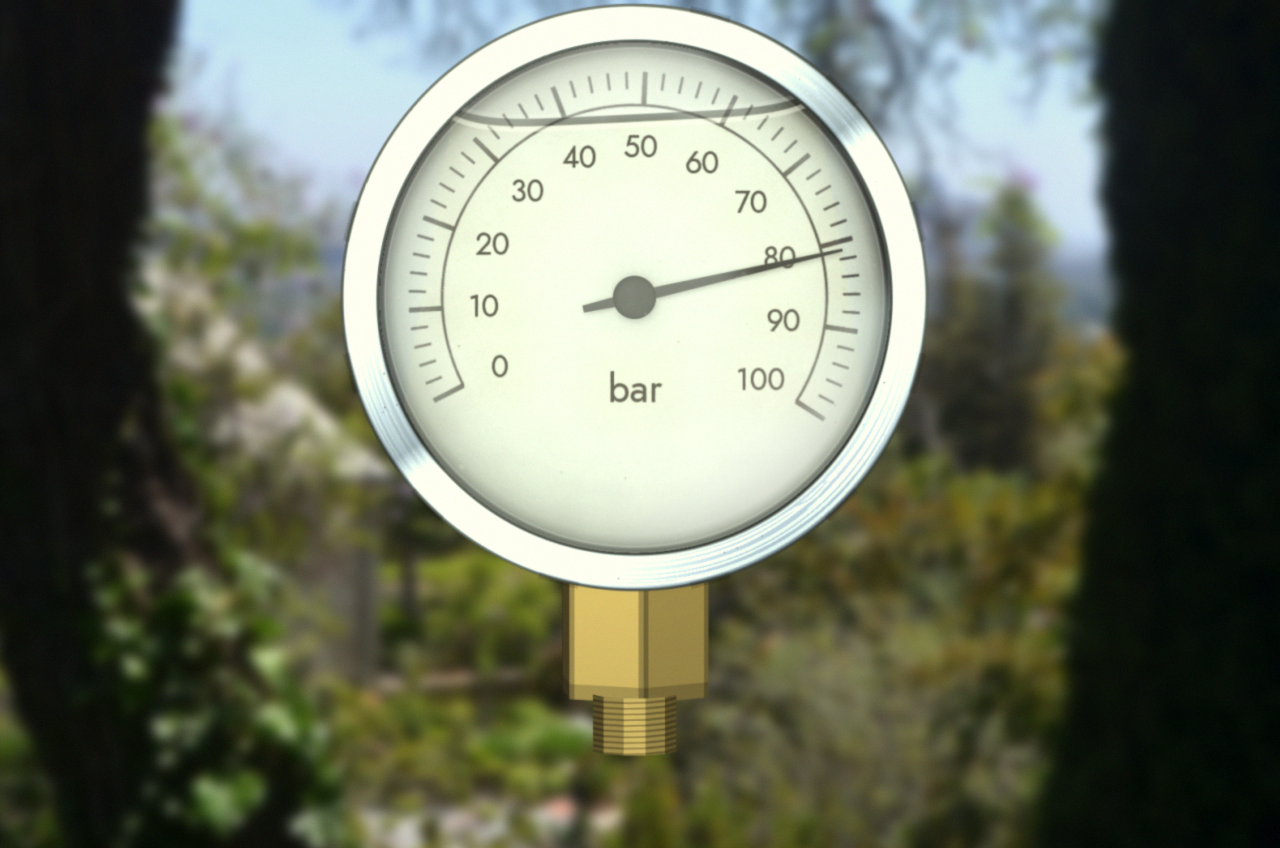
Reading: **81** bar
